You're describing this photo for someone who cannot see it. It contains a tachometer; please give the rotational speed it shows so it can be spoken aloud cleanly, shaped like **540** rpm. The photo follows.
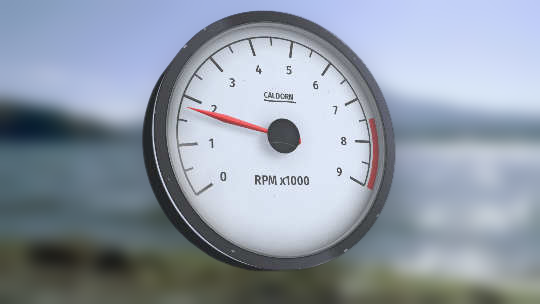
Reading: **1750** rpm
